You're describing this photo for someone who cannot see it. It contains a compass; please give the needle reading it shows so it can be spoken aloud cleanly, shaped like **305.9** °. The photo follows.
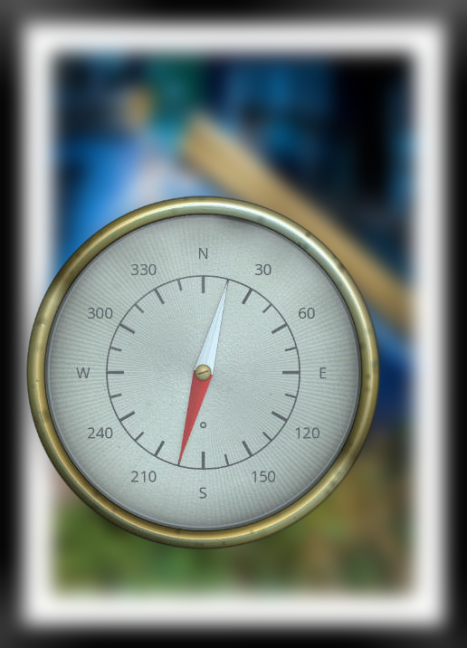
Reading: **195** °
